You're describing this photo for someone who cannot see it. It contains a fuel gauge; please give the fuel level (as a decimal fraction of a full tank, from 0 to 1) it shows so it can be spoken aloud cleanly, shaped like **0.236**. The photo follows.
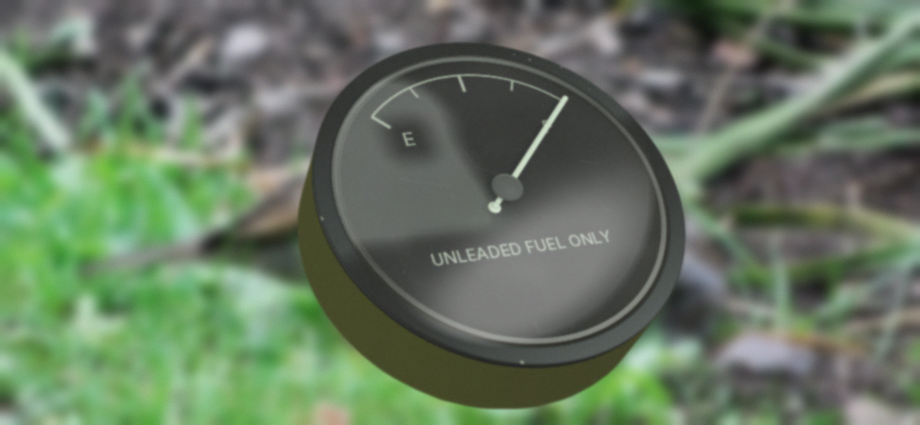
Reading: **1**
